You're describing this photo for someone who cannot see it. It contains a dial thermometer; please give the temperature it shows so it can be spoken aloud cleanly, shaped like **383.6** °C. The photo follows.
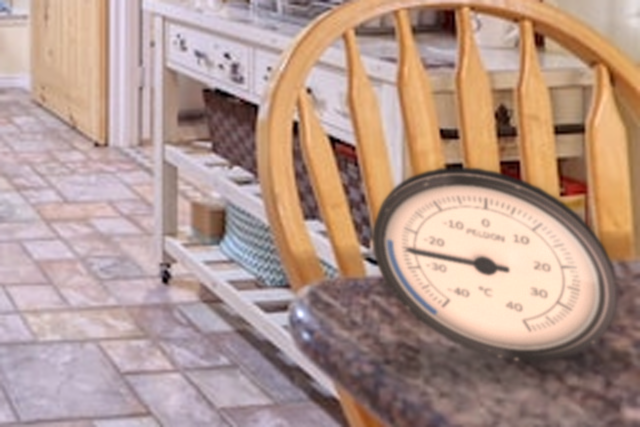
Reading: **-25** °C
